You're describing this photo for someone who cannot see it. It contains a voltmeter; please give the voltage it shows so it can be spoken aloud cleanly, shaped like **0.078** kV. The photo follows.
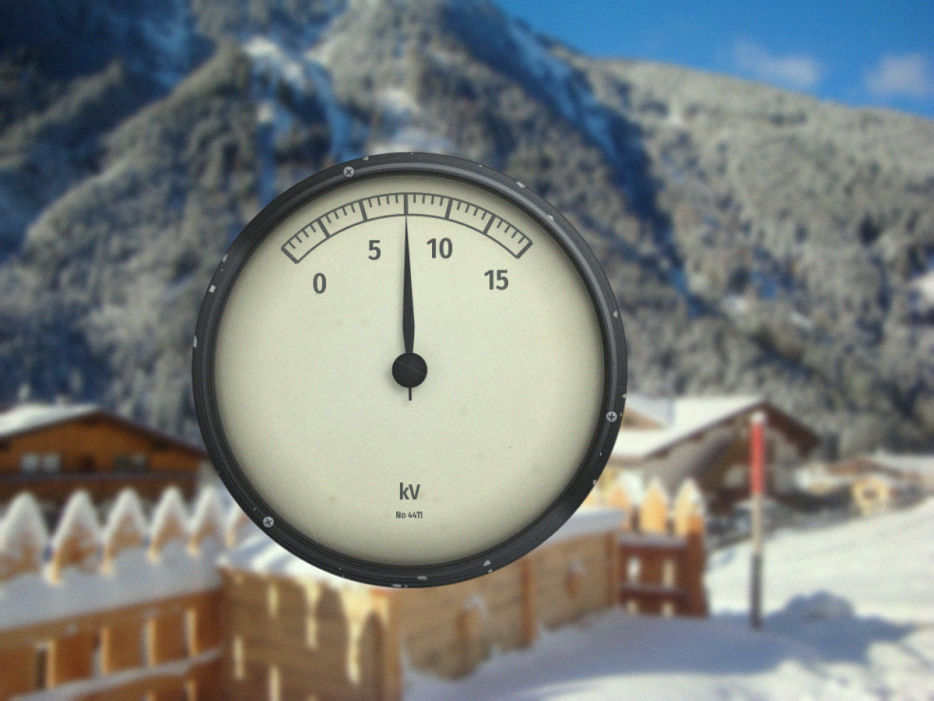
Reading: **7.5** kV
